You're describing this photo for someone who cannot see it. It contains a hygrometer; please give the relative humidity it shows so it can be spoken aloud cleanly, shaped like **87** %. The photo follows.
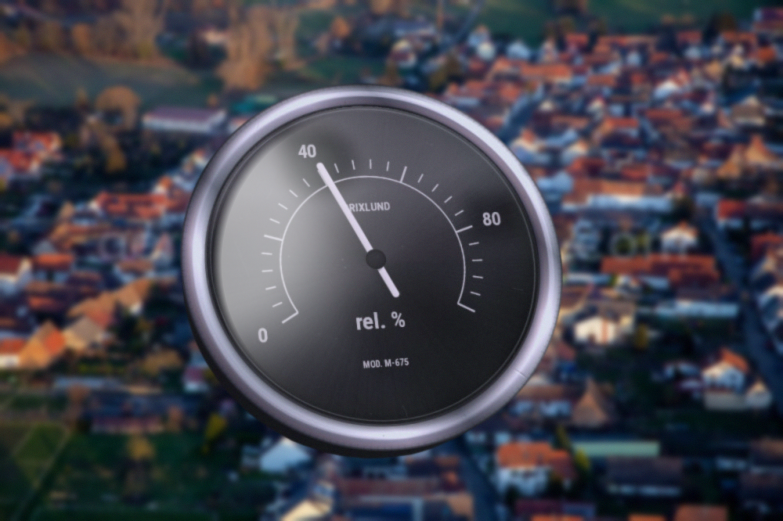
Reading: **40** %
